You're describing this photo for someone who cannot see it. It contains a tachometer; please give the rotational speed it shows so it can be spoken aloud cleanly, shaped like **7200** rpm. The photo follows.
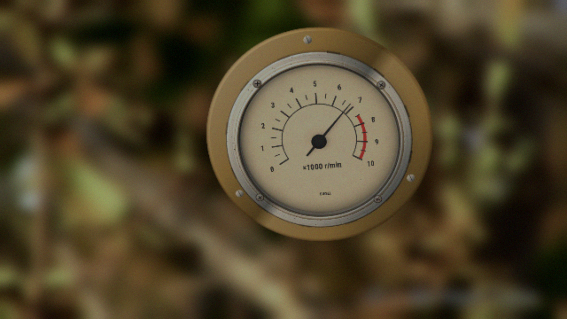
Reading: **6750** rpm
